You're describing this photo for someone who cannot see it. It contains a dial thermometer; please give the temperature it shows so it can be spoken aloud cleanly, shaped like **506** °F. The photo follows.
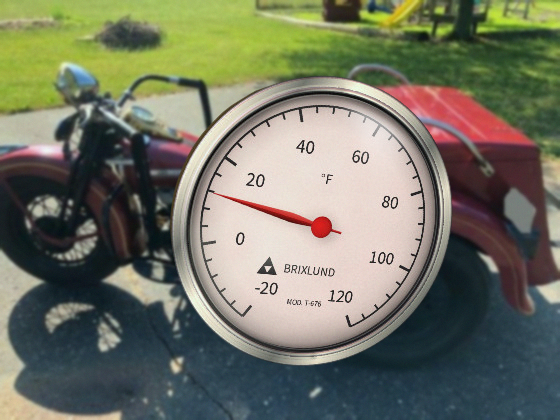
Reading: **12** °F
